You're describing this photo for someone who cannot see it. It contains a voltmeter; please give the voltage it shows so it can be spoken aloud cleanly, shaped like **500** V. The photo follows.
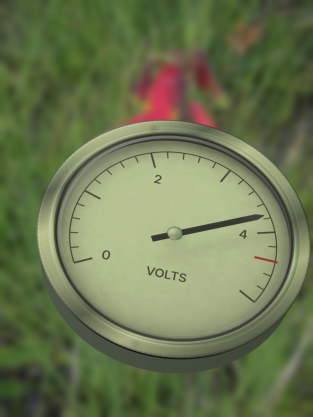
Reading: **3.8** V
